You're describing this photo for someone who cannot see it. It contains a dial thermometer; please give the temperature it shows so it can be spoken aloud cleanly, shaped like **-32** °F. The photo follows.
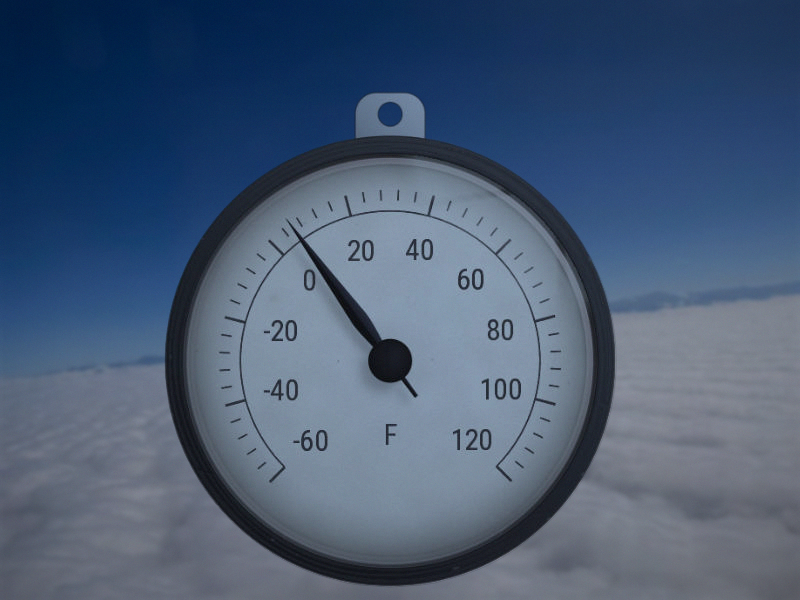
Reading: **6** °F
